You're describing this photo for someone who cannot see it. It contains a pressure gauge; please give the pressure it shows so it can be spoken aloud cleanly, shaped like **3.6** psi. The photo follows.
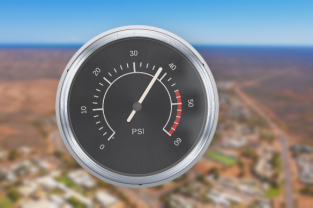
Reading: **38** psi
